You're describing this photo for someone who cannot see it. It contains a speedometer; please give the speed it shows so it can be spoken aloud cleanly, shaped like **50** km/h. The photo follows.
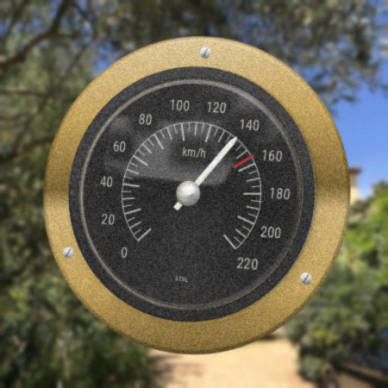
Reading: **140** km/h
